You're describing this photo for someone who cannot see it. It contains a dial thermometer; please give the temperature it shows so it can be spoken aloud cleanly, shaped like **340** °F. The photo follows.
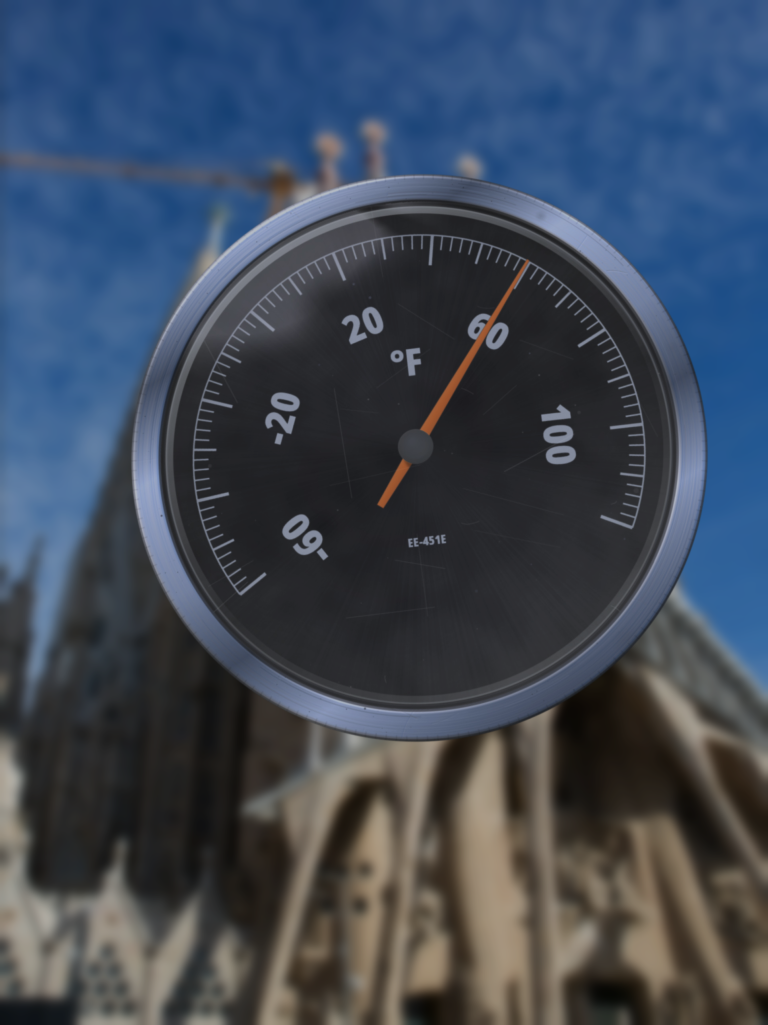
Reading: **60** °F
